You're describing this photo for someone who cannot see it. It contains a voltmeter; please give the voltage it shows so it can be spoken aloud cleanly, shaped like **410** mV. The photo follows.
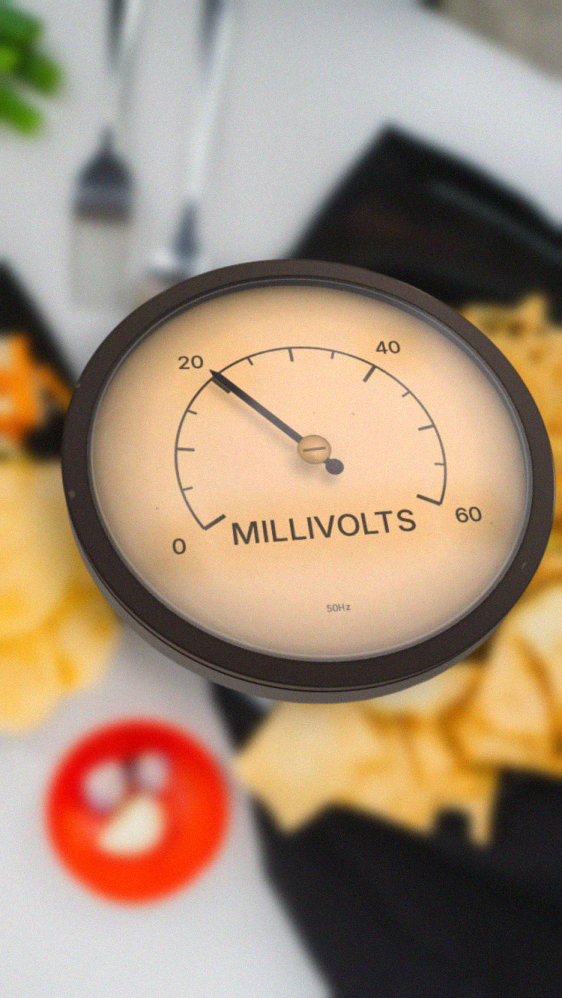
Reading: **20** mV
